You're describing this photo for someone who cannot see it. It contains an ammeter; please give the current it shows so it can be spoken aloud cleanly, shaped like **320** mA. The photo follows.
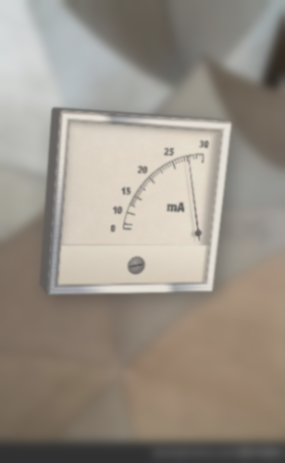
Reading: **27.5** mA
